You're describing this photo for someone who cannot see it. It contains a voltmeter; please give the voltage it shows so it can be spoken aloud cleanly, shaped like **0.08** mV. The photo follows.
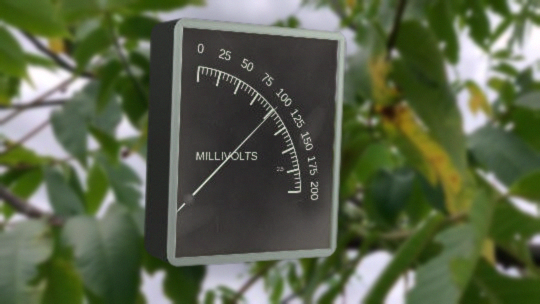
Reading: **100** mV
